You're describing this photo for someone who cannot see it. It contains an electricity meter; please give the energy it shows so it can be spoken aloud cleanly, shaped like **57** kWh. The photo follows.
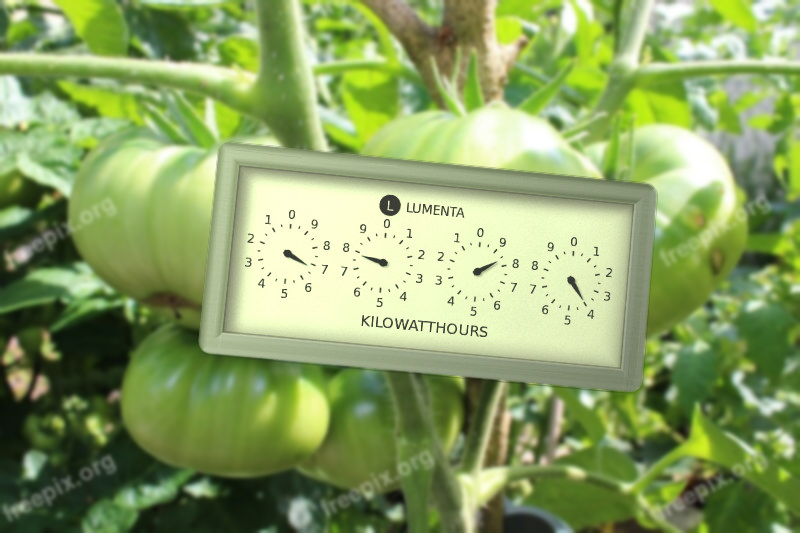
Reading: **6784** kWh
